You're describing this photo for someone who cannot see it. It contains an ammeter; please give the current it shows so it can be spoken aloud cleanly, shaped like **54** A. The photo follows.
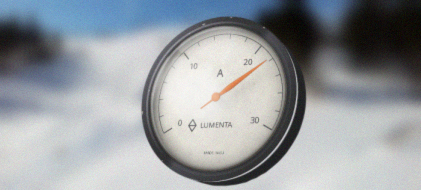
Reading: **22** A
